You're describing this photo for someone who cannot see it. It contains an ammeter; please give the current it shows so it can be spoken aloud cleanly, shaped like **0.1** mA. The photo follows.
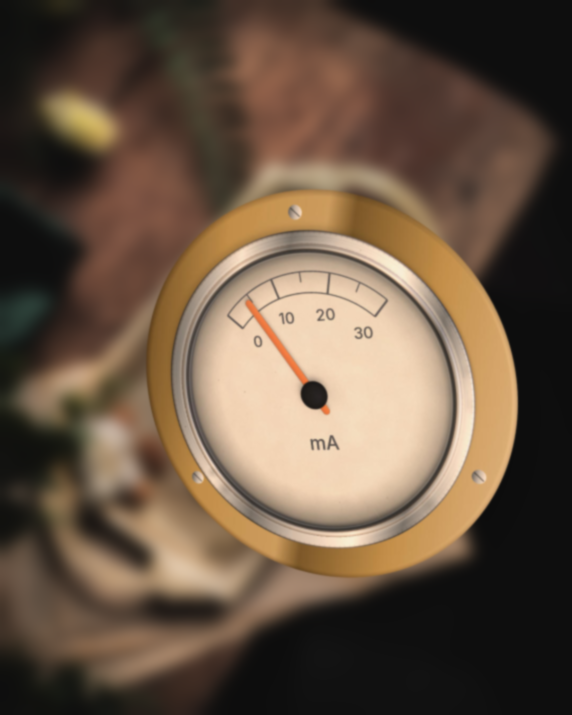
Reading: **5** mA
